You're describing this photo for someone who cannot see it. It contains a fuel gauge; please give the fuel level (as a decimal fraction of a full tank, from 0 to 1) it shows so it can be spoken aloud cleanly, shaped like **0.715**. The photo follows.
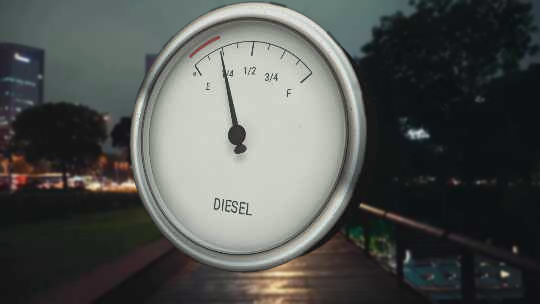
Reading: **0.25**
